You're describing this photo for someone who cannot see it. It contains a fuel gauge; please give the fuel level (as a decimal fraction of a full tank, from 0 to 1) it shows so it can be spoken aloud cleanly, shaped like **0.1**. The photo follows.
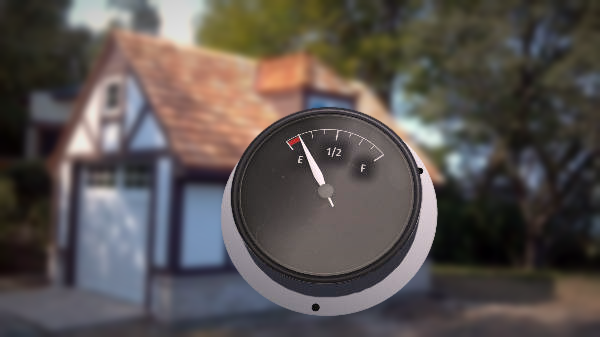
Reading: **0.125**
